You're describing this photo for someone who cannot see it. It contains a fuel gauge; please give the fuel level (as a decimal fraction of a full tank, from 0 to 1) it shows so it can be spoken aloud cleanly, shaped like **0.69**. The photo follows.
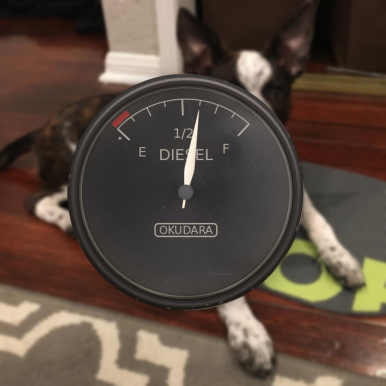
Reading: **0.625**
